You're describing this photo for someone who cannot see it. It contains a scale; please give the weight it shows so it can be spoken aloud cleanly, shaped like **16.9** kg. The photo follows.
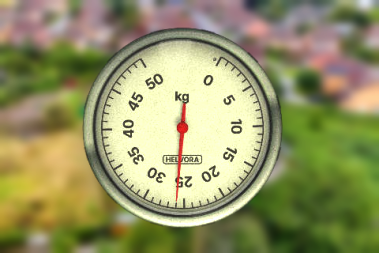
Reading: **26** kg
